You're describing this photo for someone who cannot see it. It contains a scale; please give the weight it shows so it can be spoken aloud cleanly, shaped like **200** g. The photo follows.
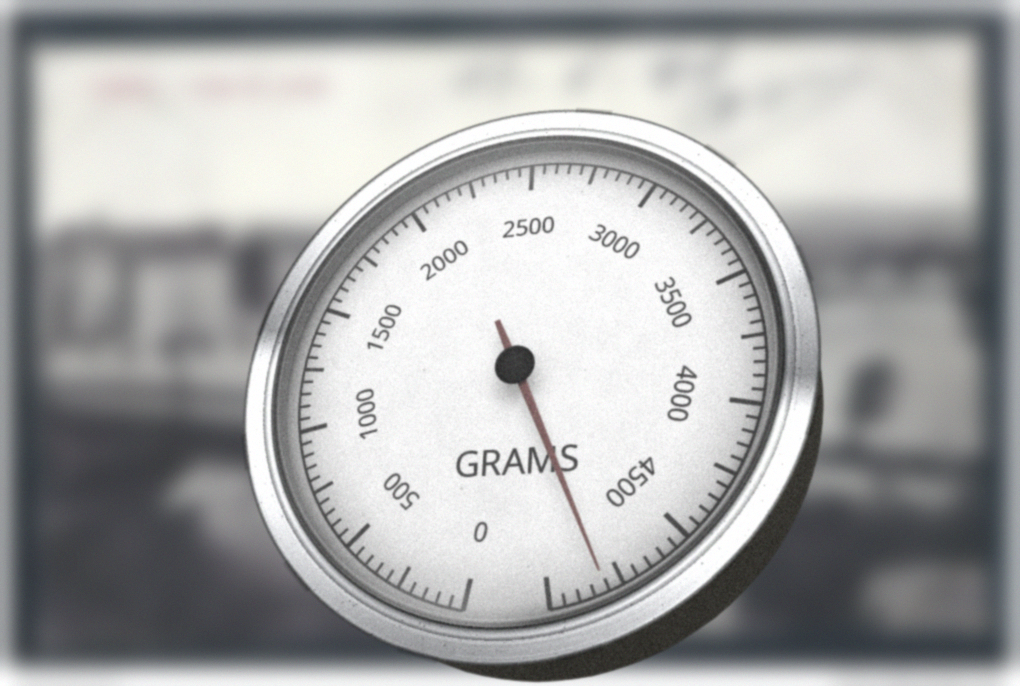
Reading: **4800** g
